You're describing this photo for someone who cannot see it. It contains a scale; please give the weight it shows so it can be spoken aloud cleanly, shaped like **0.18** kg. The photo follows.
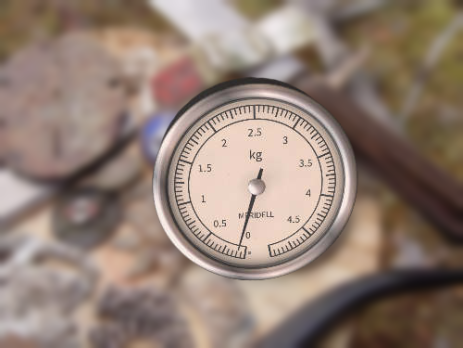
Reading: **0.1** kg
